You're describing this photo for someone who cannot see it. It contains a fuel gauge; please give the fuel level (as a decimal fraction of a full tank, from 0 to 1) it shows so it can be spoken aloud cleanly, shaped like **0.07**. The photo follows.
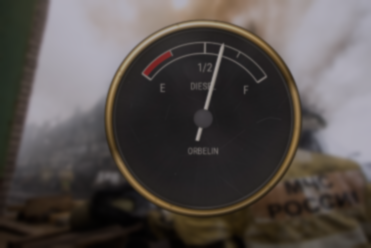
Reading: **0.625**
